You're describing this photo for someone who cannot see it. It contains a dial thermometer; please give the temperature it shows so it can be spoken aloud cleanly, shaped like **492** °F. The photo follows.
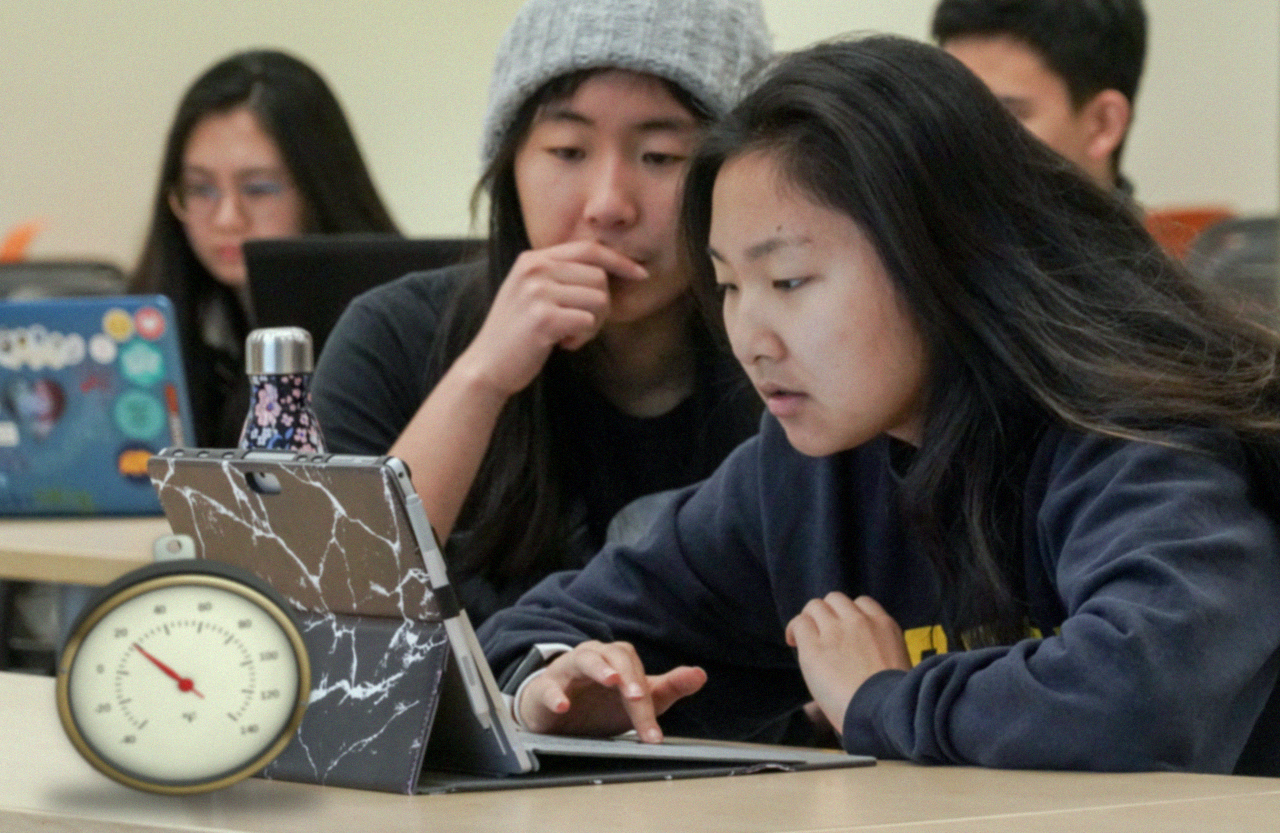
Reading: **20** °F
